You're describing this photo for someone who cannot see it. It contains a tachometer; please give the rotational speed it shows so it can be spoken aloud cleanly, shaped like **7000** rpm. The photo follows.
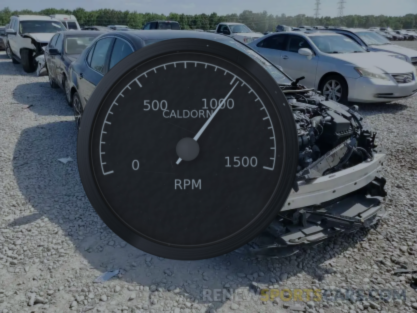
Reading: **1025** rpm
